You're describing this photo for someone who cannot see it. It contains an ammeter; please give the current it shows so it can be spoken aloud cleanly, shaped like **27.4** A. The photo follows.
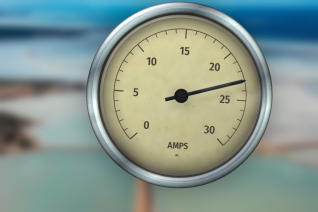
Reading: **23** A
